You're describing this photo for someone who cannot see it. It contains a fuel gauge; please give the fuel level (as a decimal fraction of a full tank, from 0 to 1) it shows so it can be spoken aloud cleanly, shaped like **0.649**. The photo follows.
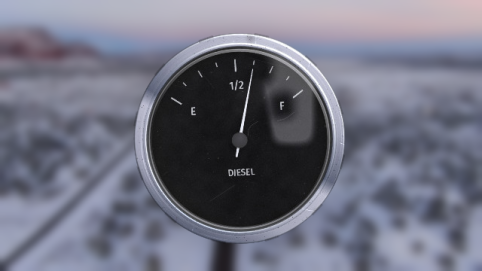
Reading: **0.625**
